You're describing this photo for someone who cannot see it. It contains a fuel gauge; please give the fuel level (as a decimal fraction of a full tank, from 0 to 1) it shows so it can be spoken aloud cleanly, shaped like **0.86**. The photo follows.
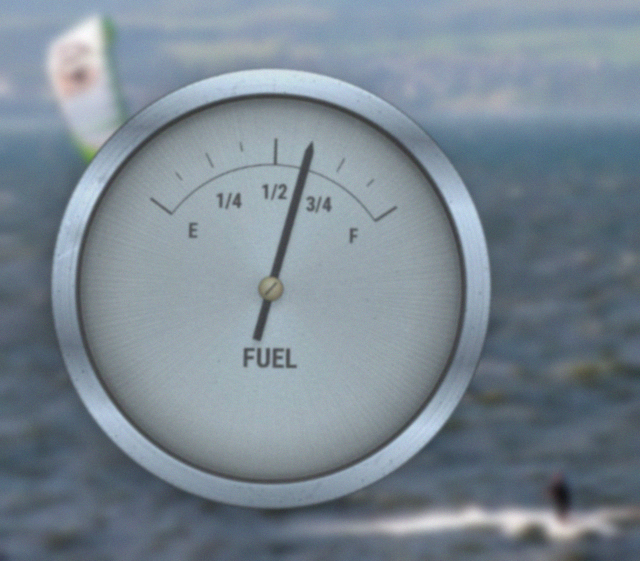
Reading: **0.625**
